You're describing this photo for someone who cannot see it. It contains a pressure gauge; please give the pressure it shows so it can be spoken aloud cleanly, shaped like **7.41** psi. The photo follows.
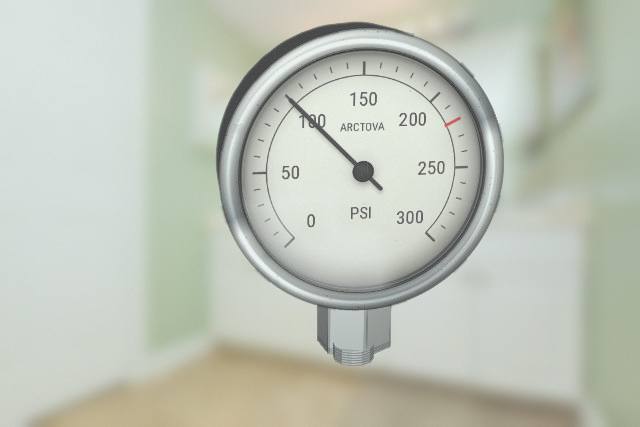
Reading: **100** psi
